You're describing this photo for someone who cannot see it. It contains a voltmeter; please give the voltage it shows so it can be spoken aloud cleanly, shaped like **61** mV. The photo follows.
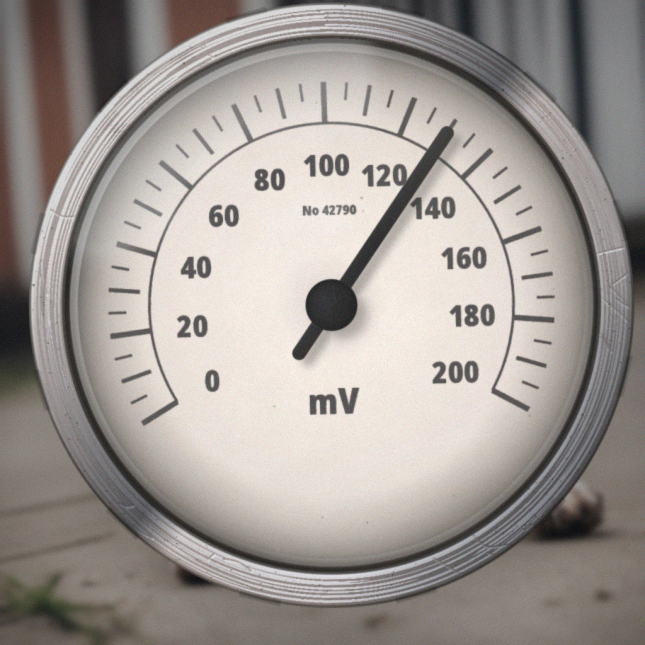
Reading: **130** mV
